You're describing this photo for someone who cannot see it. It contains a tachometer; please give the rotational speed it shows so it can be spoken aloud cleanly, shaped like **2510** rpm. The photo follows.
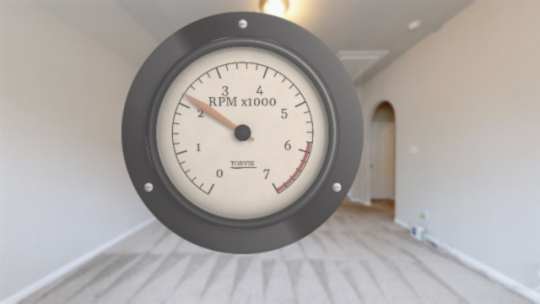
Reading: **2200** rpm
